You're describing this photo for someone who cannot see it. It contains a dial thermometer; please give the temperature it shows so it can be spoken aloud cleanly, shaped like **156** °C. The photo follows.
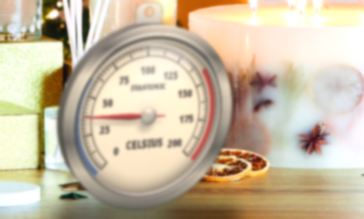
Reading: **37.5** °C
